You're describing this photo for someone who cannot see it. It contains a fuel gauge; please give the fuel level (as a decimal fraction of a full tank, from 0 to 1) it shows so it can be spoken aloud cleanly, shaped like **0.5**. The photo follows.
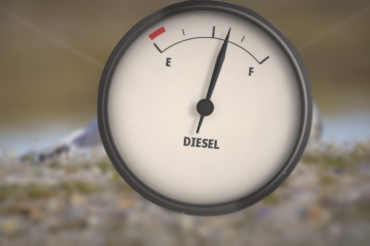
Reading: **0.625**
